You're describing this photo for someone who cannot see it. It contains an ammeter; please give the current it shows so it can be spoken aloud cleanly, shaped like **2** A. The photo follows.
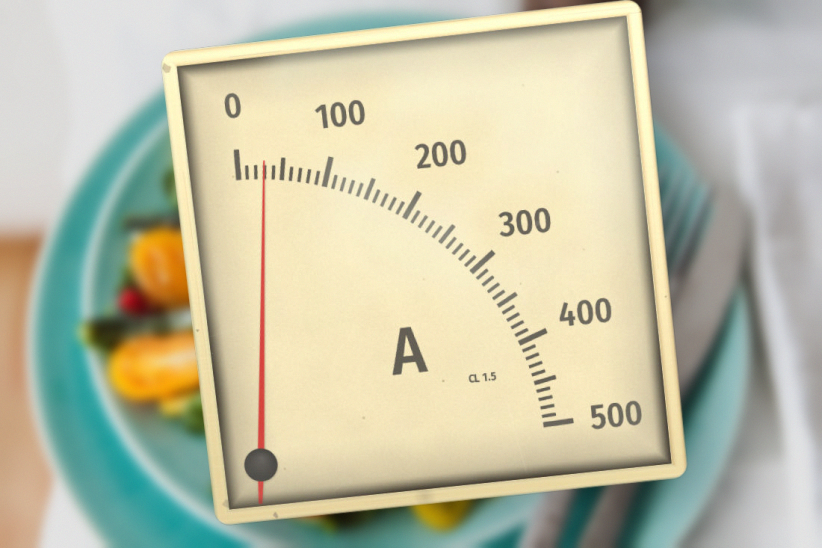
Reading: **30** A
